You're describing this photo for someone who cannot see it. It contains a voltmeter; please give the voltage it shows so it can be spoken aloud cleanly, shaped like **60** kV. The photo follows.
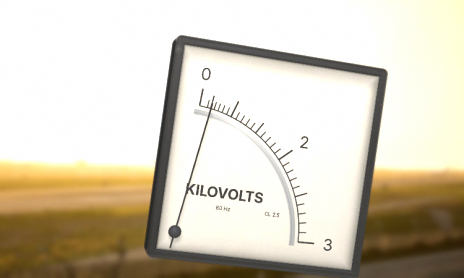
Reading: **0.5** kV
